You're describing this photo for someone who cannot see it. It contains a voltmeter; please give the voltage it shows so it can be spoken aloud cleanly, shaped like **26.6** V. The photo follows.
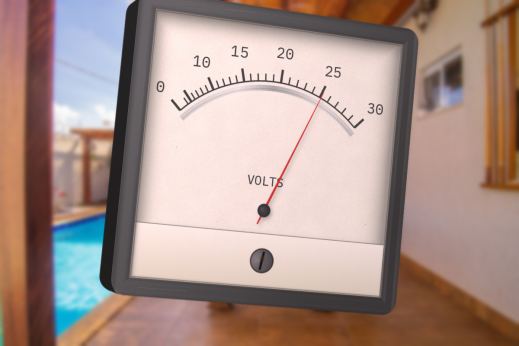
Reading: **25** V
